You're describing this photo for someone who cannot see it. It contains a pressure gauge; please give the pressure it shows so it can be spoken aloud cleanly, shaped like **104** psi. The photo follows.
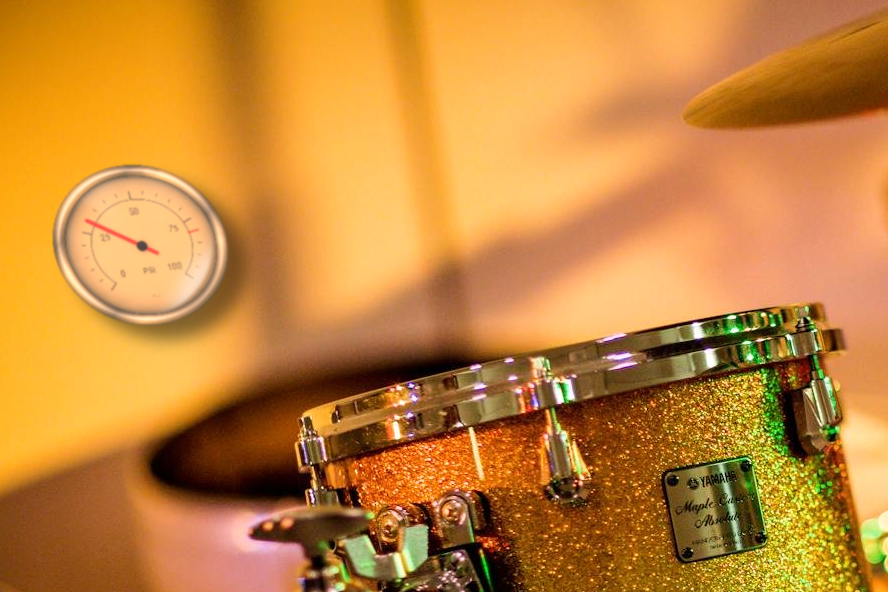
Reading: **30** psi
